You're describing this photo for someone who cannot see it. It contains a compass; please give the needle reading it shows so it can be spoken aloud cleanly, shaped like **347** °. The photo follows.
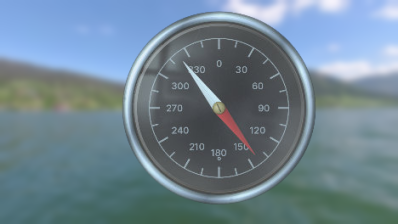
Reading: **142.5** °
